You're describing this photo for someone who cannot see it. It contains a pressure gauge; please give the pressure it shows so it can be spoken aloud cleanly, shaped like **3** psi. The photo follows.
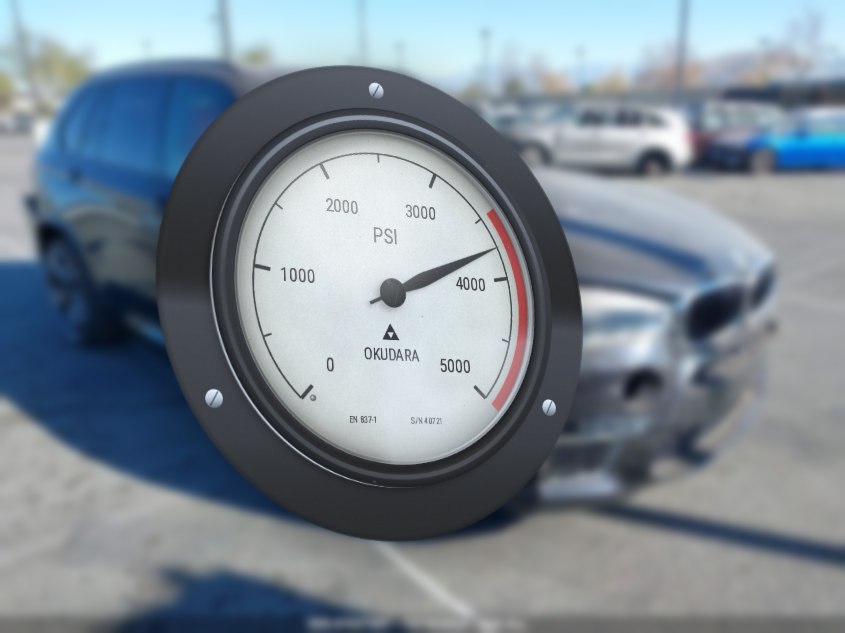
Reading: **3750** psi
